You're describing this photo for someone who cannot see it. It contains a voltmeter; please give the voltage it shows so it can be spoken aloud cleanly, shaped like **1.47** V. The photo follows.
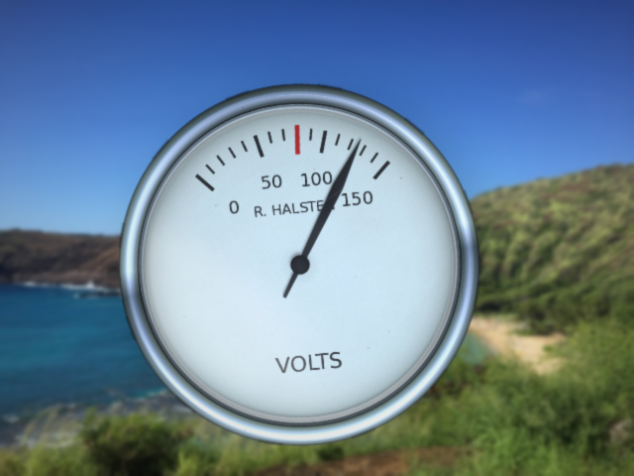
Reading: **125** V
